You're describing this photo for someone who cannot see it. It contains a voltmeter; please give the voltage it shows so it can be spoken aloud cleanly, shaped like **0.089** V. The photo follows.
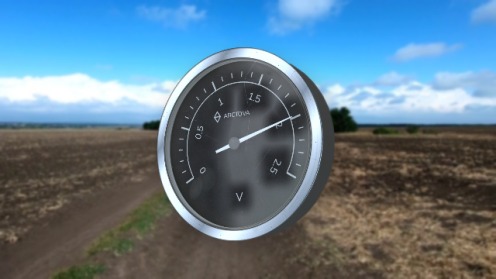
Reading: **2** V
